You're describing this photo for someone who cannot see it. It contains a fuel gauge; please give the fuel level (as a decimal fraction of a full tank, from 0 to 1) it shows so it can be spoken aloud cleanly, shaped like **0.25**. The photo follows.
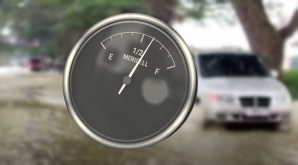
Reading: **0.625**
